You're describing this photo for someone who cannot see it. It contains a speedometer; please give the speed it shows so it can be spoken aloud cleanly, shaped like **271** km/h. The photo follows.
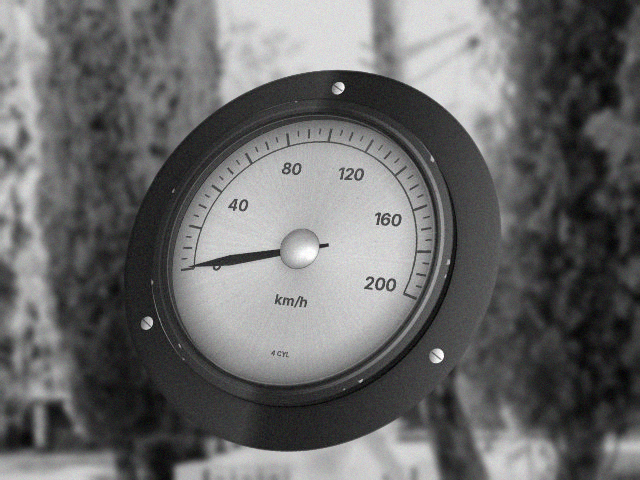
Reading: **0** km/h
